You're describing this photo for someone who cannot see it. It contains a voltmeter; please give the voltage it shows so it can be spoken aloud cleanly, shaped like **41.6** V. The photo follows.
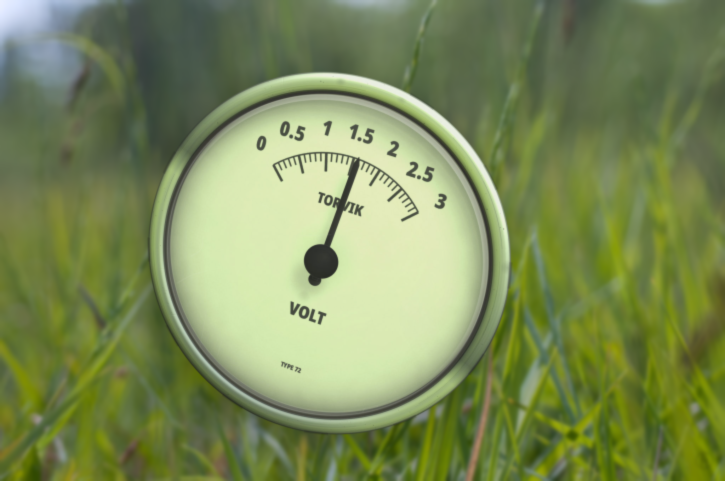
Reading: **1.6** V
